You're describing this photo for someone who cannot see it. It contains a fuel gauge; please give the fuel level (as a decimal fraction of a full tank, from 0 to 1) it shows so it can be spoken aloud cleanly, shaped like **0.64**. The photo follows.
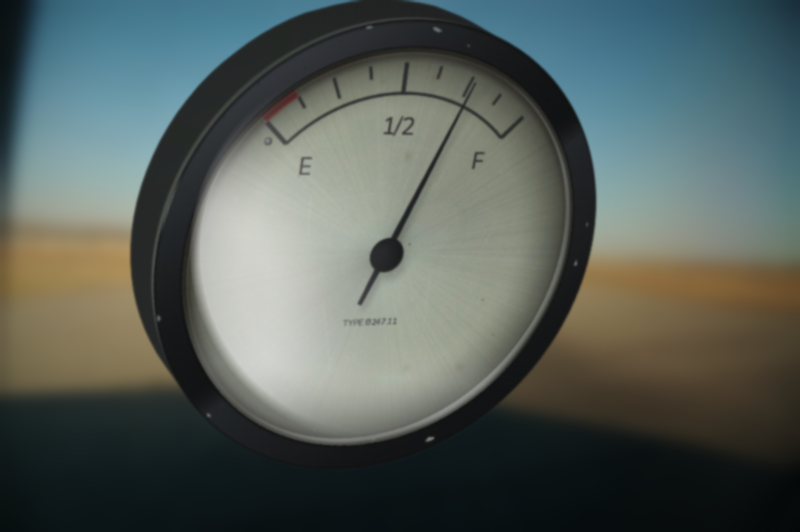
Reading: **0.75**
